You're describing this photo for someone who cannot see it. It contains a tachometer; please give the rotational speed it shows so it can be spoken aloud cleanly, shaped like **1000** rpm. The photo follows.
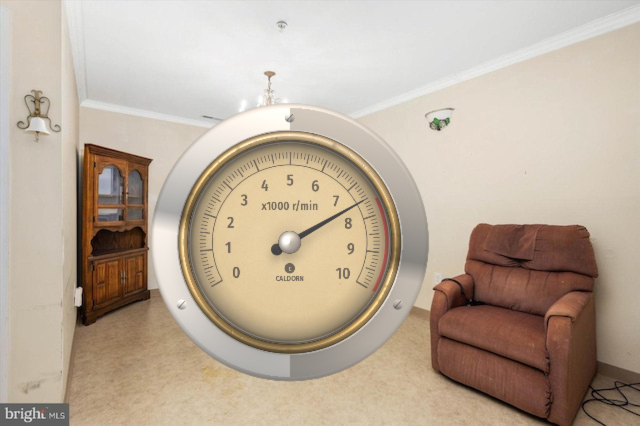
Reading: **7500** rpm
